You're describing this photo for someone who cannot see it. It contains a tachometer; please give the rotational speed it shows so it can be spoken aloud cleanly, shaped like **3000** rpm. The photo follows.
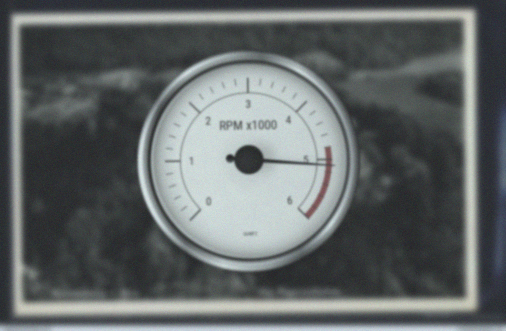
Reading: **5100** rpm
